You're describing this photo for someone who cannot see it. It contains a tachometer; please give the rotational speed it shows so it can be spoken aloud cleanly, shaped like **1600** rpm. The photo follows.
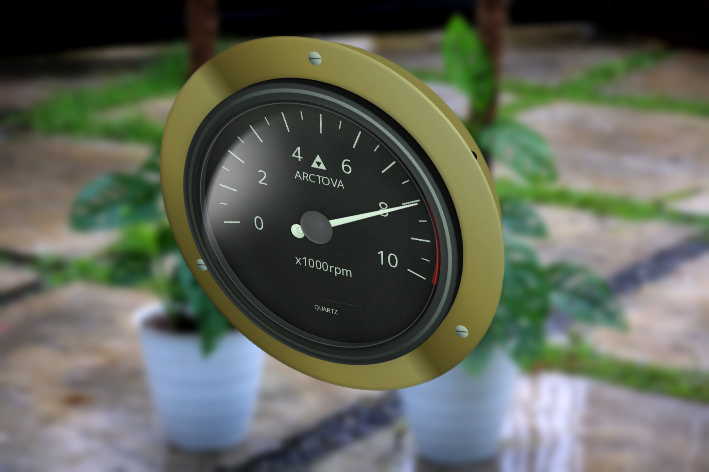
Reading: **8000** rpm
